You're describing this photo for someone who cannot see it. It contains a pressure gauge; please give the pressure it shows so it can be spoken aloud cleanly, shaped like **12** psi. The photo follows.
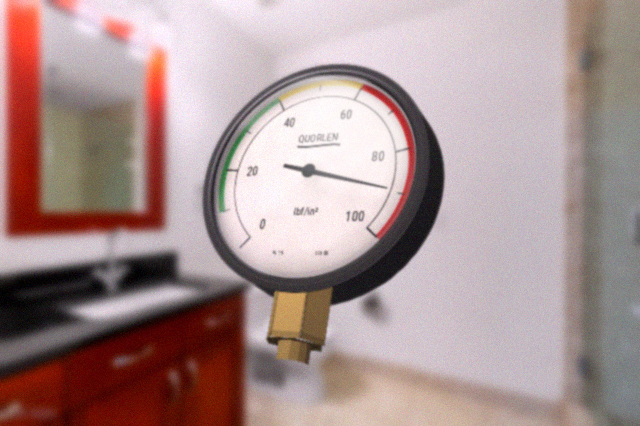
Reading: **90** psi
